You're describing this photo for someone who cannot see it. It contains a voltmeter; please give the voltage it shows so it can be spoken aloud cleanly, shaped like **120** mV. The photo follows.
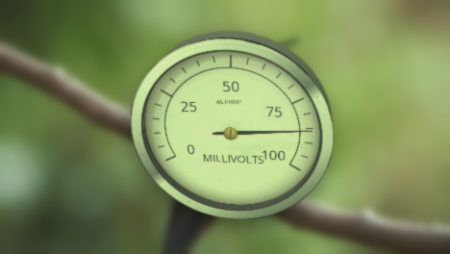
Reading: **85** mV
